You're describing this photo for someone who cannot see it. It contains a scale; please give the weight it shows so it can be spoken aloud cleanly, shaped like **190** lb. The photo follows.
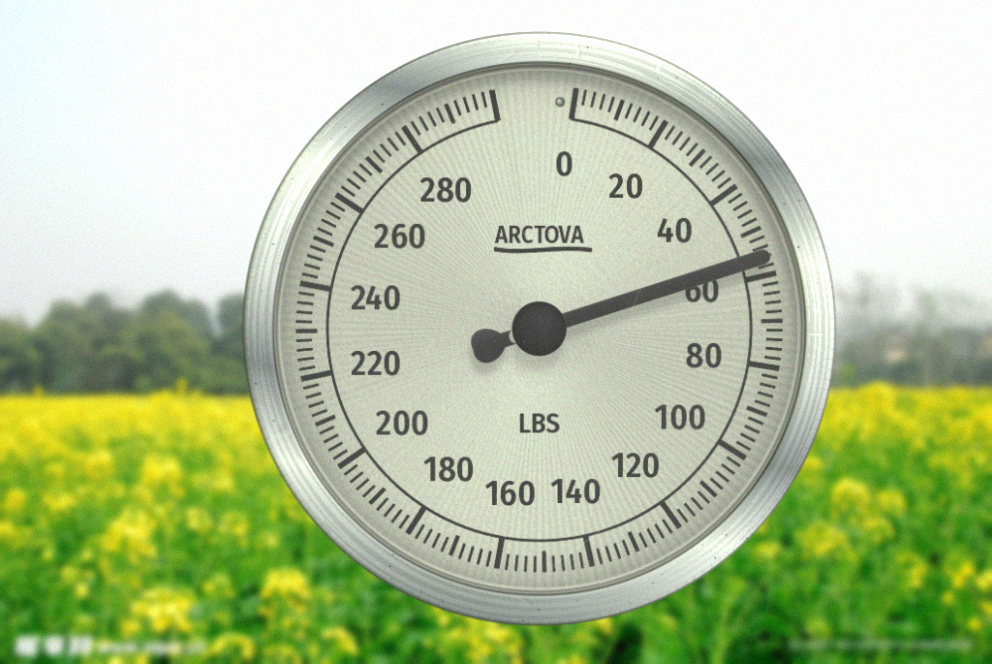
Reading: **56** lb
